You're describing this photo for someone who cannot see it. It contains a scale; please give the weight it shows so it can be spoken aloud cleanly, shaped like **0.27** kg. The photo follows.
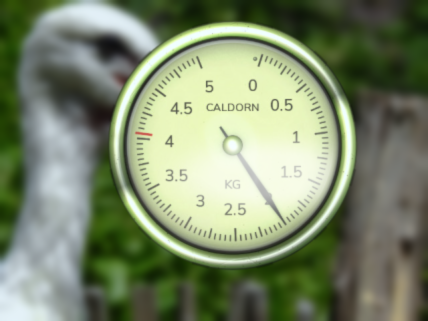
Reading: **2** kg
